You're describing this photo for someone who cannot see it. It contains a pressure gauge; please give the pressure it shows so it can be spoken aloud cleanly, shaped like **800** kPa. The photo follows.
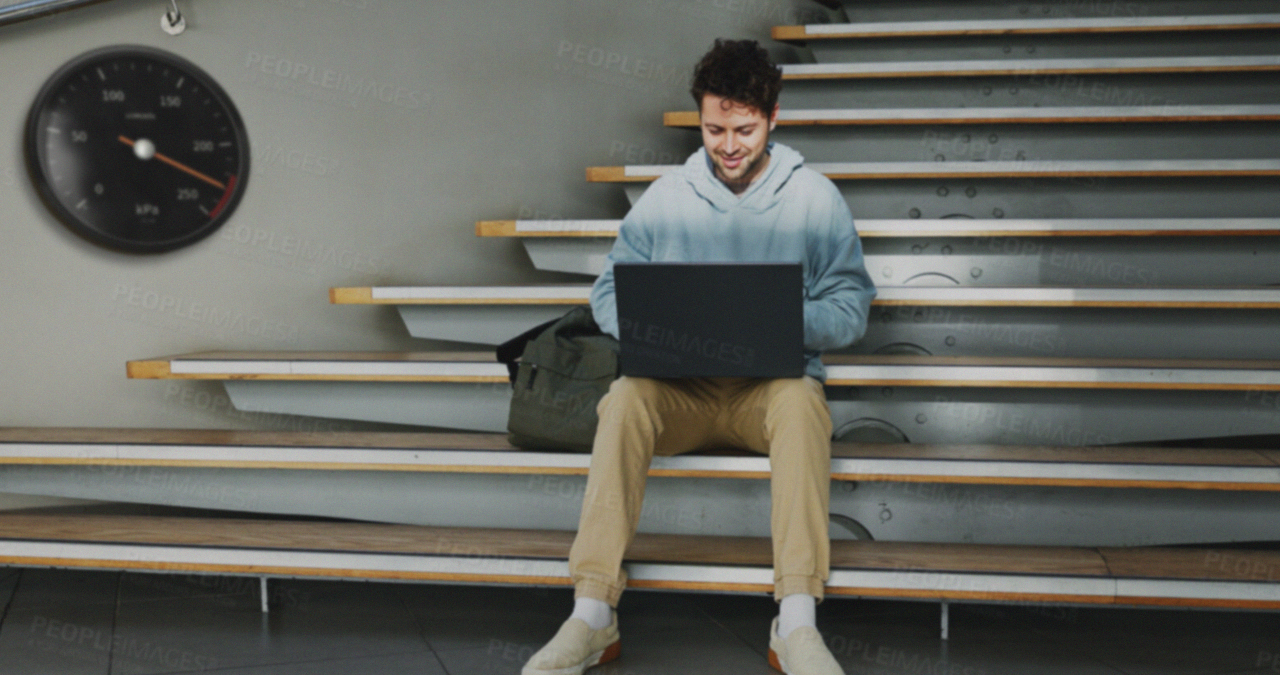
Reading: **230** kPa
